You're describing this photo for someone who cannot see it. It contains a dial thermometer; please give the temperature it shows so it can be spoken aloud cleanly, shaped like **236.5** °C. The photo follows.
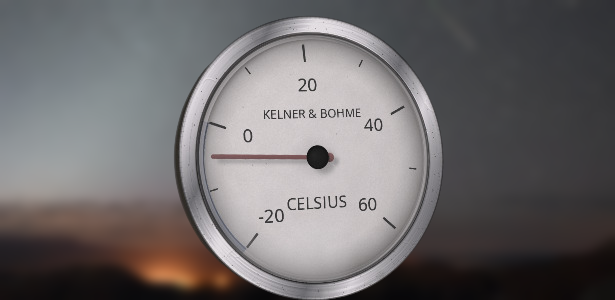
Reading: **-5** °C
